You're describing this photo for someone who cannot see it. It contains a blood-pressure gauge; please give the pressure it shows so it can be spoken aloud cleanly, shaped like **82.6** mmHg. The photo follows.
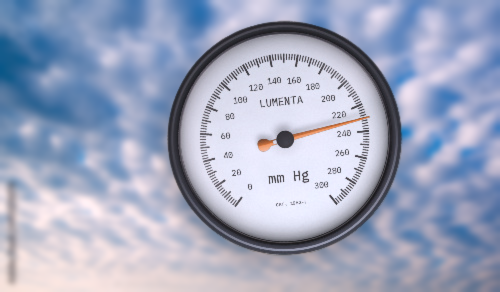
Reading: **230** mmHg
